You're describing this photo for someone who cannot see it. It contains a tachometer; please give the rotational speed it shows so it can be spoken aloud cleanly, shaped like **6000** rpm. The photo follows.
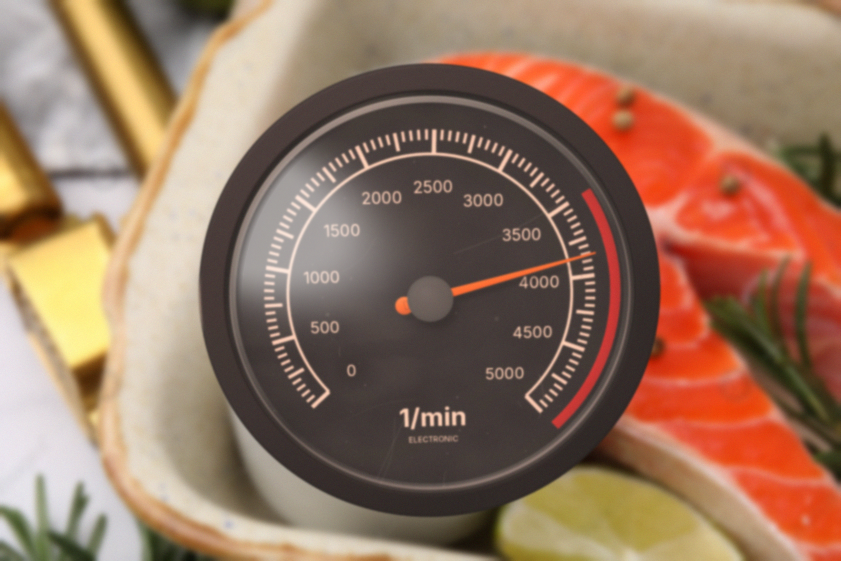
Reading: **3850** rpm
